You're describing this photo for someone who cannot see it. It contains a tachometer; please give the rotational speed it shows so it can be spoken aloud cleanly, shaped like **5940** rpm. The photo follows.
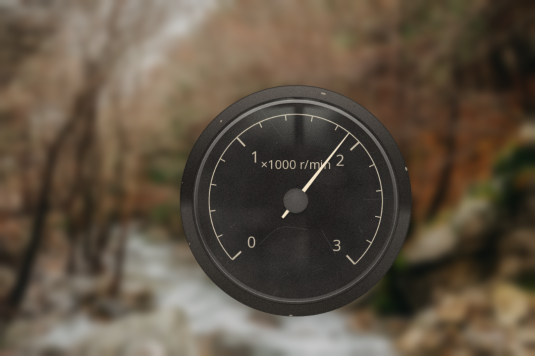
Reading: **1900** rpm
